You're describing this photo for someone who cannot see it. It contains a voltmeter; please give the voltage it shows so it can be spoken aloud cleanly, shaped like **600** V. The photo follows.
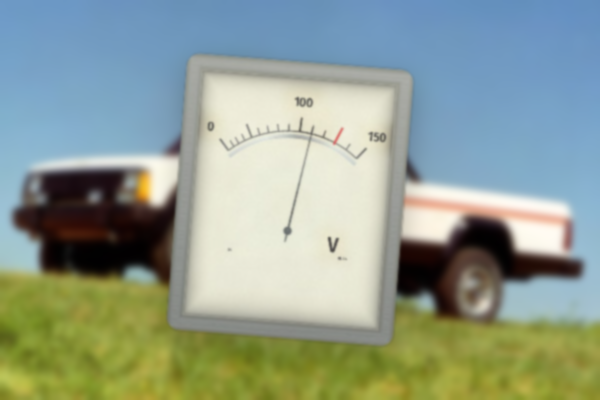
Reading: **110** V
